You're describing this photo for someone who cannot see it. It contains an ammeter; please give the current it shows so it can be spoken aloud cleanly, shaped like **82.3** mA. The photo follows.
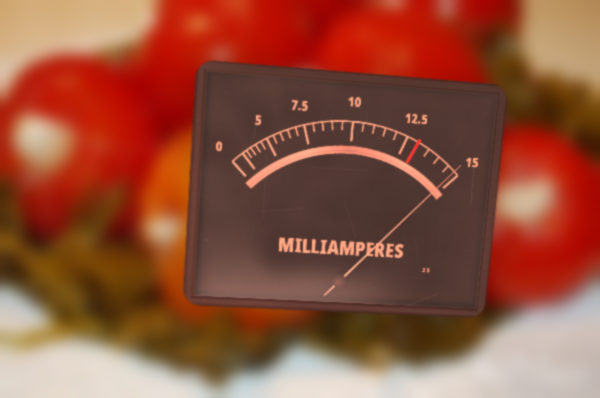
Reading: **14.75** mA
